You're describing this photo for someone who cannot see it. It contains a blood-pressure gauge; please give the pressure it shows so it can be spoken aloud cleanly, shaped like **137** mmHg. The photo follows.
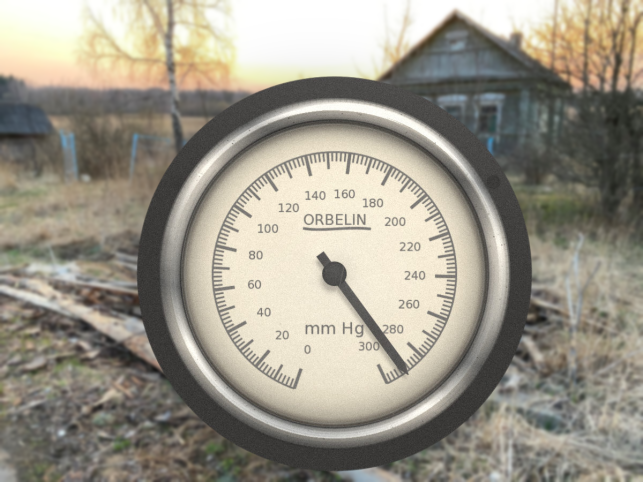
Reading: **290** mmHg
